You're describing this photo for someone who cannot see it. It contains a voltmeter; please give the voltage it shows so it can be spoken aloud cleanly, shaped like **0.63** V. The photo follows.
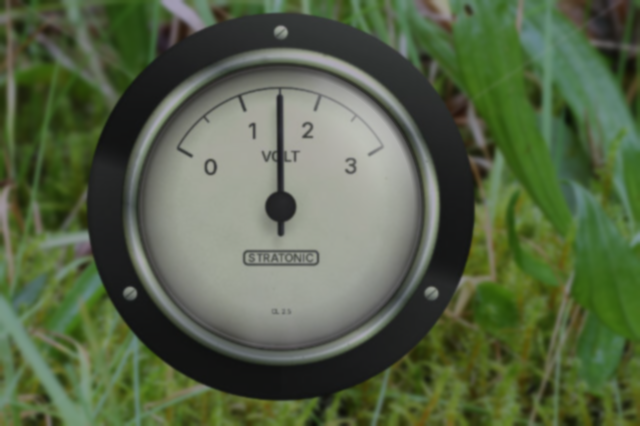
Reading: **1.5** V
